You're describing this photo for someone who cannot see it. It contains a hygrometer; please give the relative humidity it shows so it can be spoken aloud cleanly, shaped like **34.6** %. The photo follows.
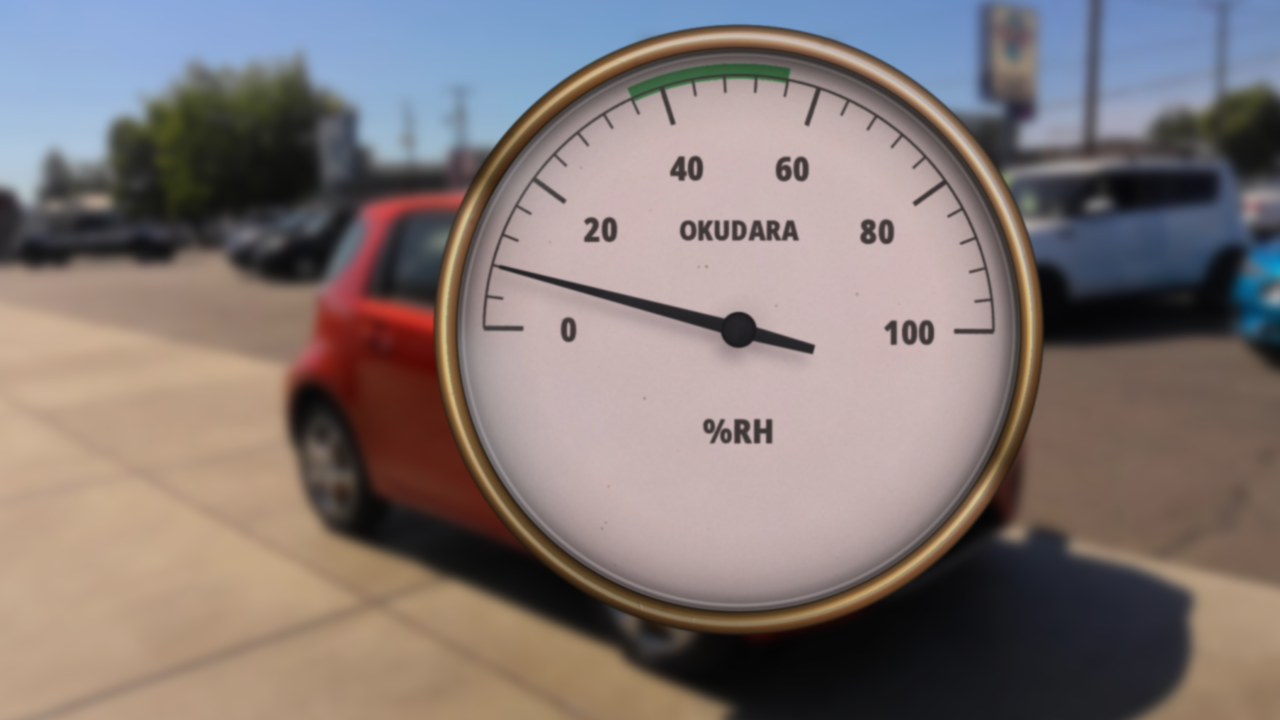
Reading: **8** %
